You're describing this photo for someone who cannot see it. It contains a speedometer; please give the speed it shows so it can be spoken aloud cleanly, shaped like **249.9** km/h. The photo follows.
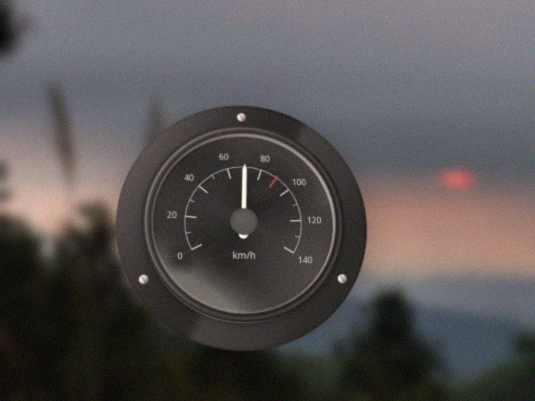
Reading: **70** km/h
